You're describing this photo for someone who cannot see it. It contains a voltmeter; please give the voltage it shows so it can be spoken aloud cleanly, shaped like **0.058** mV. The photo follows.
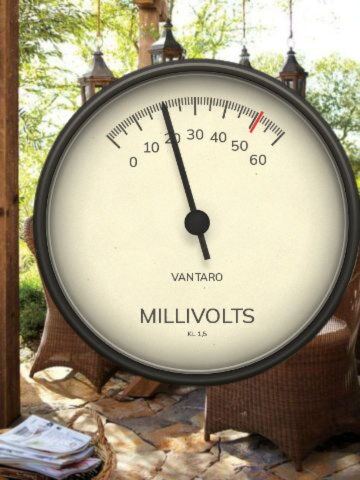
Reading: **20** mV
